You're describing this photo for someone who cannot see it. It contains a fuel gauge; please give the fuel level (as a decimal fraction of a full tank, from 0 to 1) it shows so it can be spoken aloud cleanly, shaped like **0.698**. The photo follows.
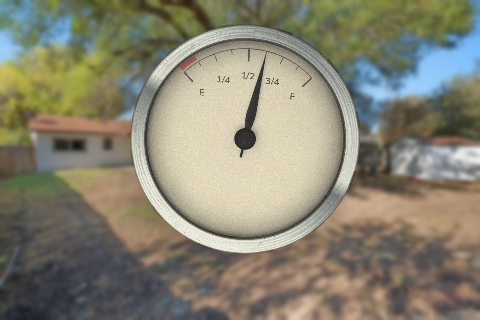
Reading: **0.625**
